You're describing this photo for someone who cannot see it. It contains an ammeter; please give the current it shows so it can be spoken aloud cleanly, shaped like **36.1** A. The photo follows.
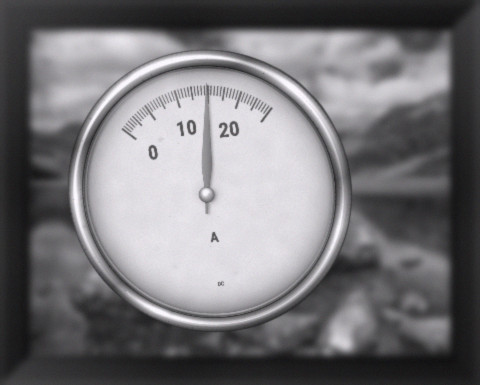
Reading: **15** A
